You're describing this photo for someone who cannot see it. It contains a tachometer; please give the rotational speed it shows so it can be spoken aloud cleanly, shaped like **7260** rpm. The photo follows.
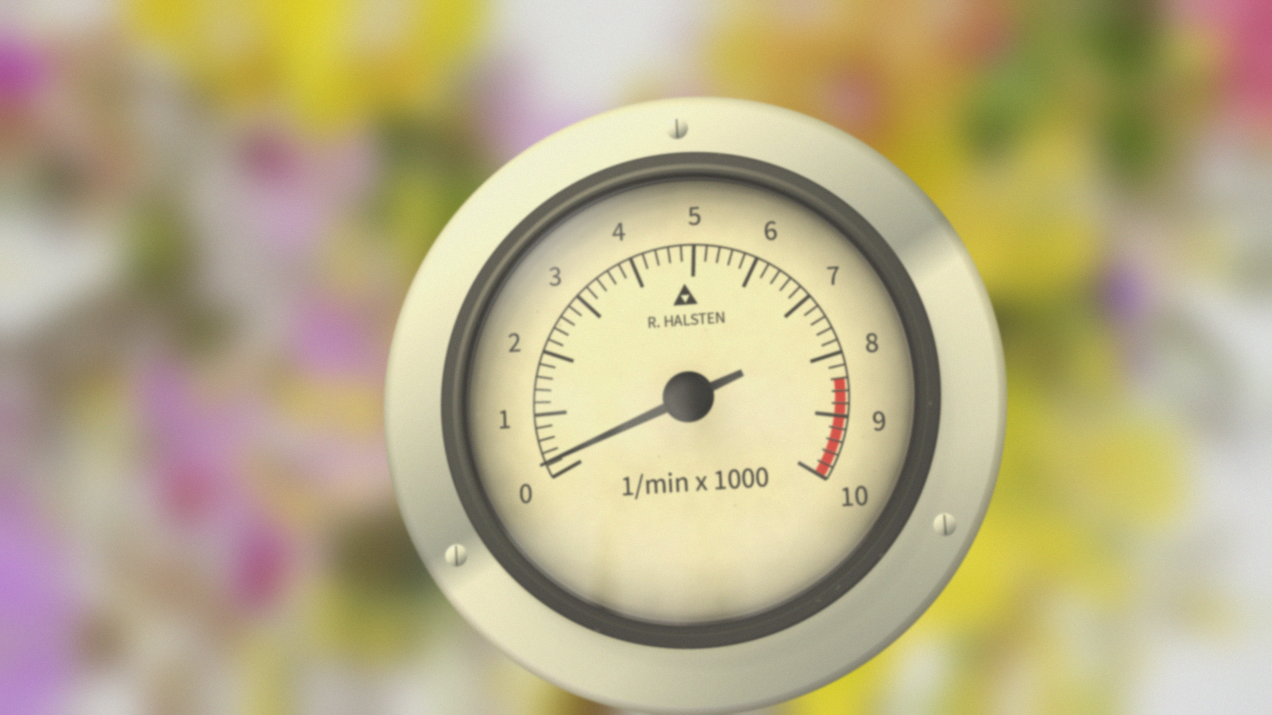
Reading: **200** rpm
